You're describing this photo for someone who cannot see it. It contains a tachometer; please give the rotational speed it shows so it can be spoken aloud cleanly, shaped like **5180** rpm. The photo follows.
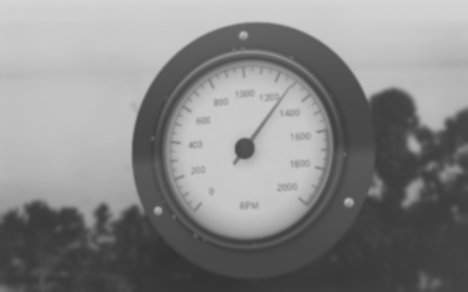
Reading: **1300** rpm
